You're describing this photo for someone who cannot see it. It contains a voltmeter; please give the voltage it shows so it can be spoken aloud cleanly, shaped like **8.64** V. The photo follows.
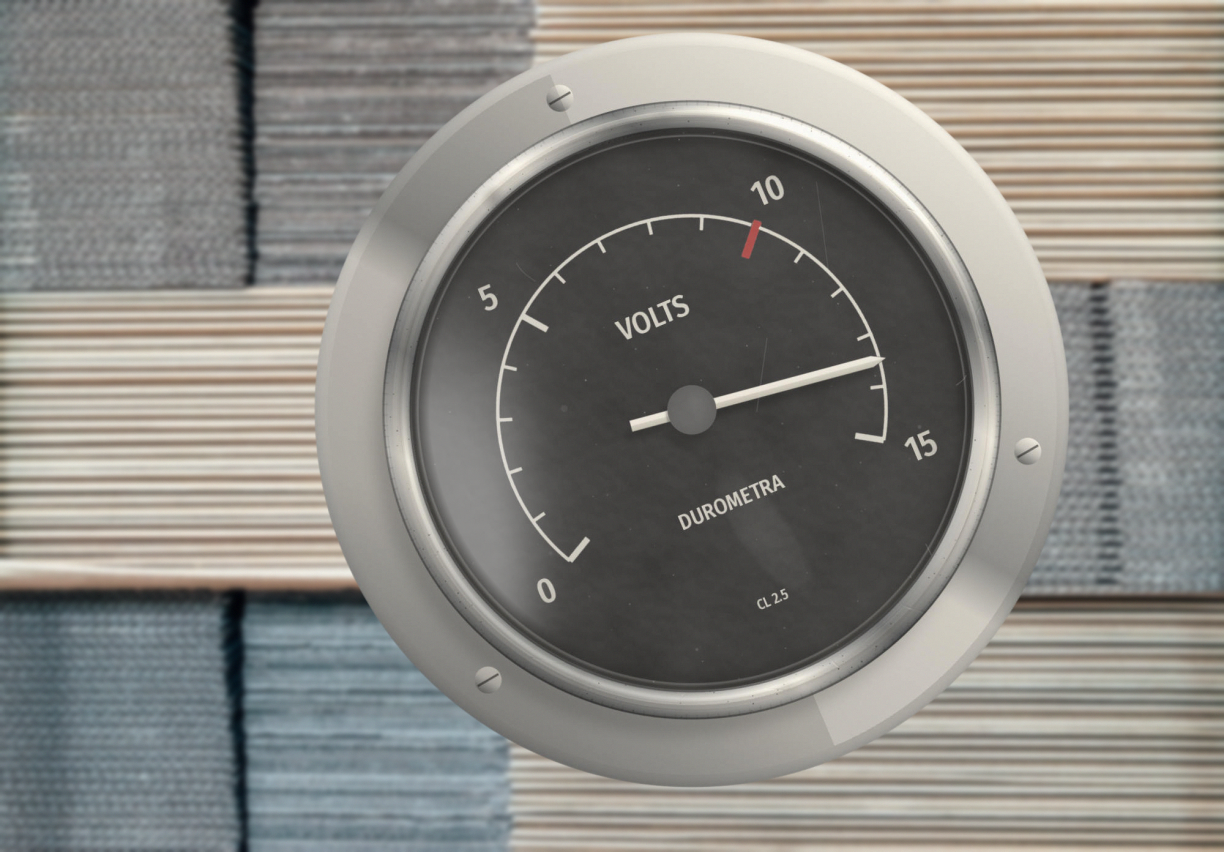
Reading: **13.5** V
